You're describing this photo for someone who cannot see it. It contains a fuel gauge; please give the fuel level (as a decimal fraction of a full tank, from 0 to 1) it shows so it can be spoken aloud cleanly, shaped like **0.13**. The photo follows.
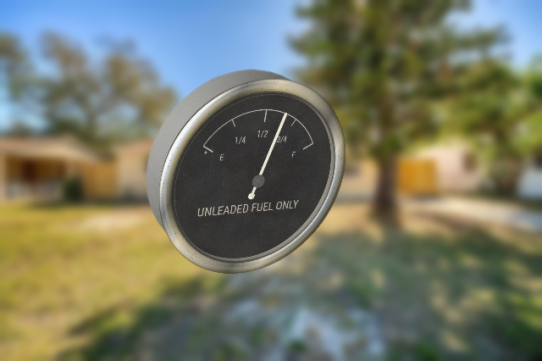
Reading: **0.625**
